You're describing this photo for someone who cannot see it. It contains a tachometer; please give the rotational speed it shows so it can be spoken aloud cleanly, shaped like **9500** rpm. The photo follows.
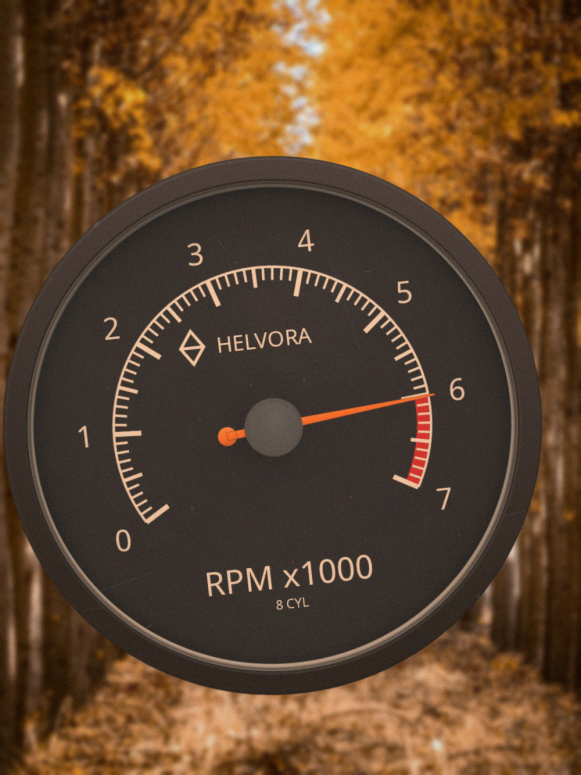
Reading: **6000** rpm
